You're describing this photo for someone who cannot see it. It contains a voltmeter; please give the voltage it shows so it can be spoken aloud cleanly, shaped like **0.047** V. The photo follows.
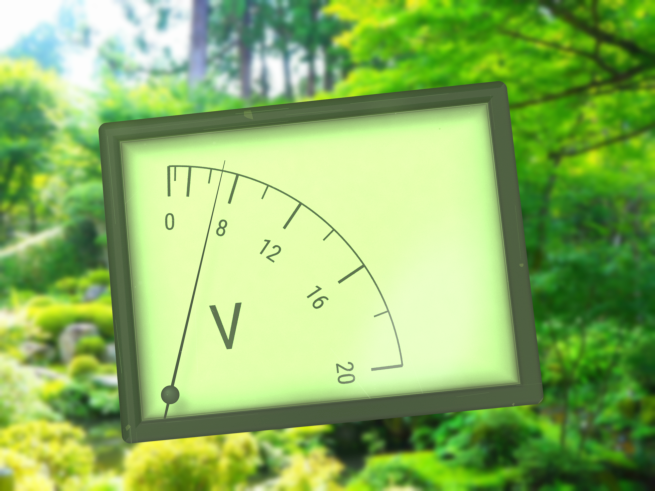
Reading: **7** V
